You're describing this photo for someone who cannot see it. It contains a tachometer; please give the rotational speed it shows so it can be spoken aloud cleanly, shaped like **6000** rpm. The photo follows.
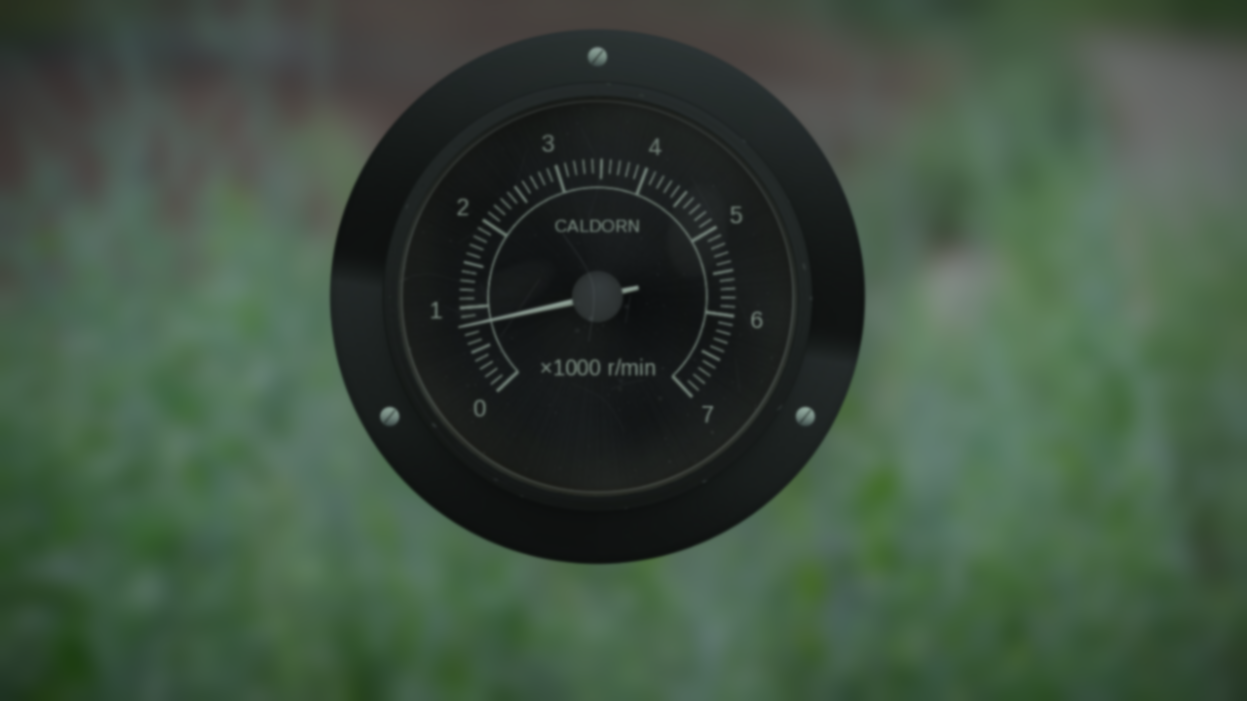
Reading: **800** rpm
